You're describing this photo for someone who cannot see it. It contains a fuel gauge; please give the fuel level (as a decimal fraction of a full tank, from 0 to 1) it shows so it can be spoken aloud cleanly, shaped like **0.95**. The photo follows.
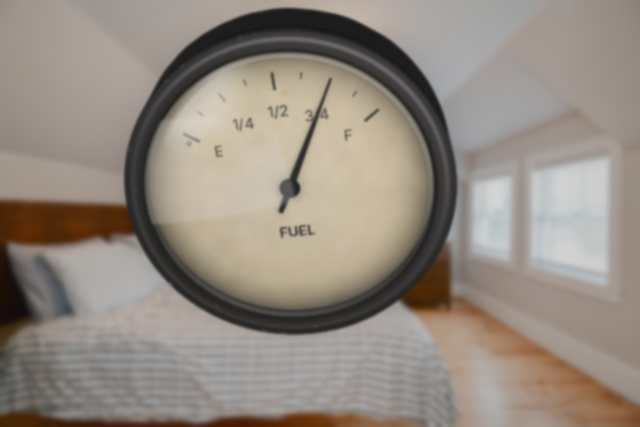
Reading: **0.75**
